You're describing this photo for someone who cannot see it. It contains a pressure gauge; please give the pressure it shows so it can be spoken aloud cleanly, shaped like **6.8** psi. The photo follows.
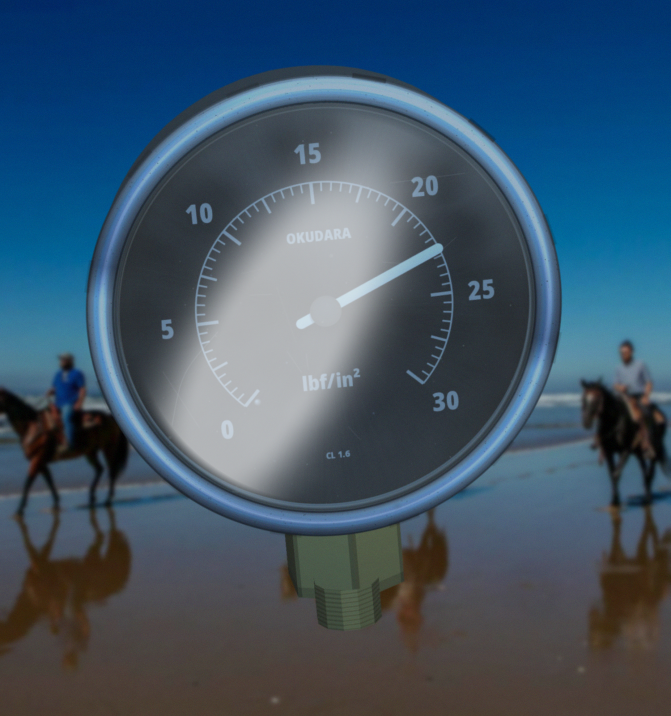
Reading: **22.5** psi
